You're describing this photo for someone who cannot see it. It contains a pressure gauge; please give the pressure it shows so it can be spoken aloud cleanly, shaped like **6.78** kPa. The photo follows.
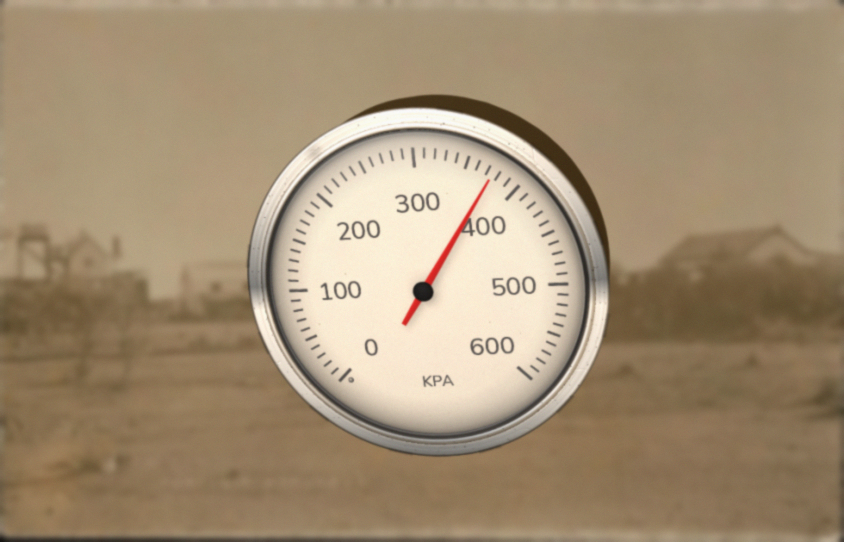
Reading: **375** kPa
